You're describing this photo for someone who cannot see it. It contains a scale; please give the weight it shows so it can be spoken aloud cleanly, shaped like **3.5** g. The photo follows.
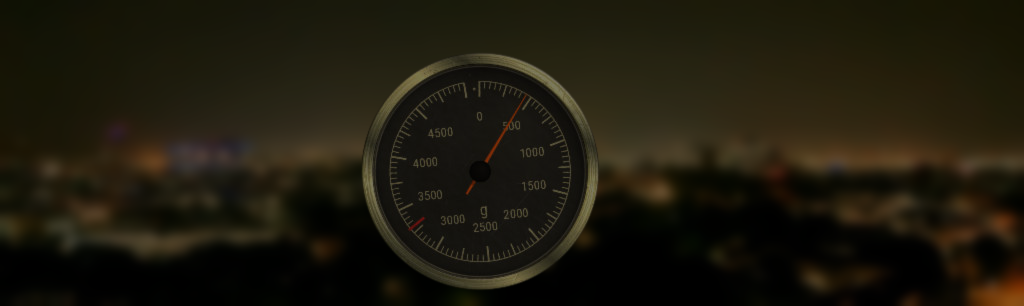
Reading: **450** g
